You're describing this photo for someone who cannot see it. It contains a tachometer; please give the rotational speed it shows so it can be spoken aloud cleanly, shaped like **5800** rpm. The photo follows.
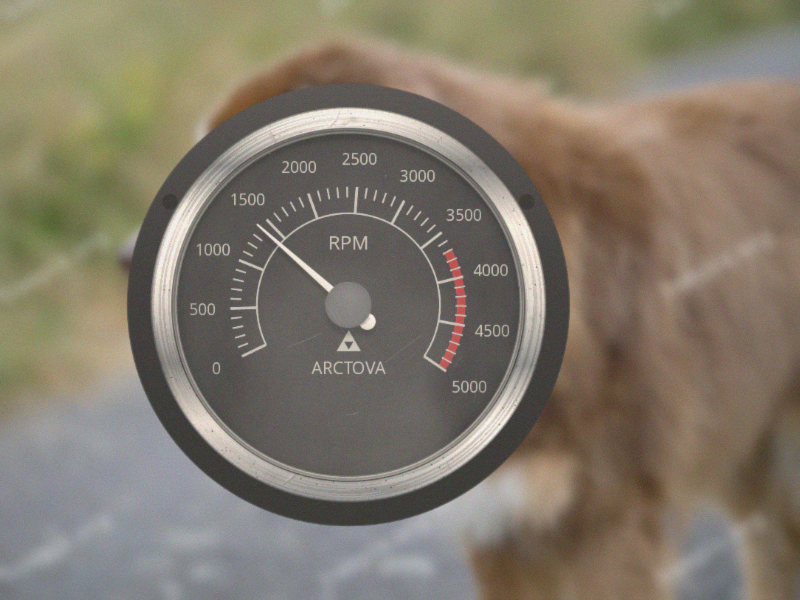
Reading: **1400** rpm
